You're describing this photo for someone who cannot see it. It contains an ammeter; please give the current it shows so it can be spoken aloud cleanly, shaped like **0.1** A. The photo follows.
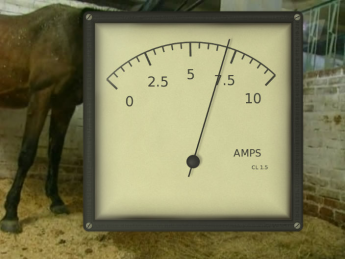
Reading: **7** A
